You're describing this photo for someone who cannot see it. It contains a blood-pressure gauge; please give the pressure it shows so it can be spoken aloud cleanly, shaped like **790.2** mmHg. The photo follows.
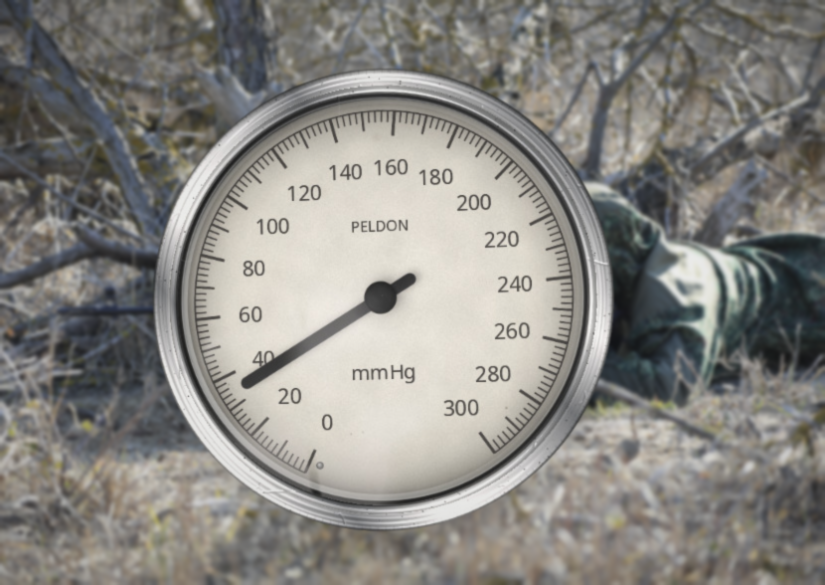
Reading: **34** mmHg
